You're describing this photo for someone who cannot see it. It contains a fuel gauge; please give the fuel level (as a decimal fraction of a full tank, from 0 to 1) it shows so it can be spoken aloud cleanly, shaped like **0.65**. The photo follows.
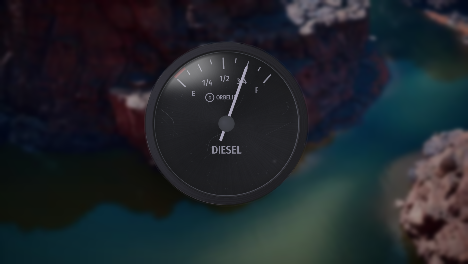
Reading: **0.75**
